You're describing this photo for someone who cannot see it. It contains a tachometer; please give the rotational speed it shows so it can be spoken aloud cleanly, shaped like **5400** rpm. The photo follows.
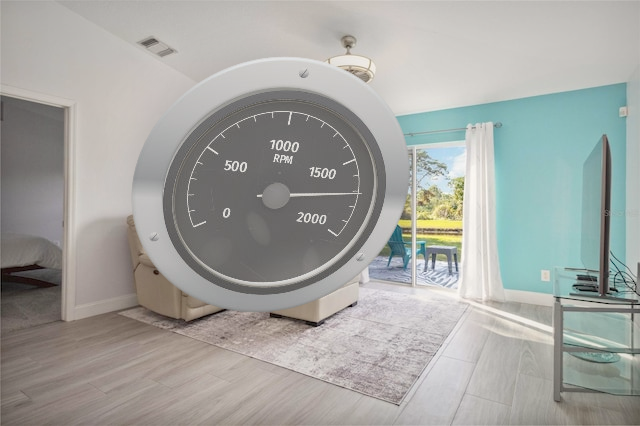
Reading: **1700** rpm
